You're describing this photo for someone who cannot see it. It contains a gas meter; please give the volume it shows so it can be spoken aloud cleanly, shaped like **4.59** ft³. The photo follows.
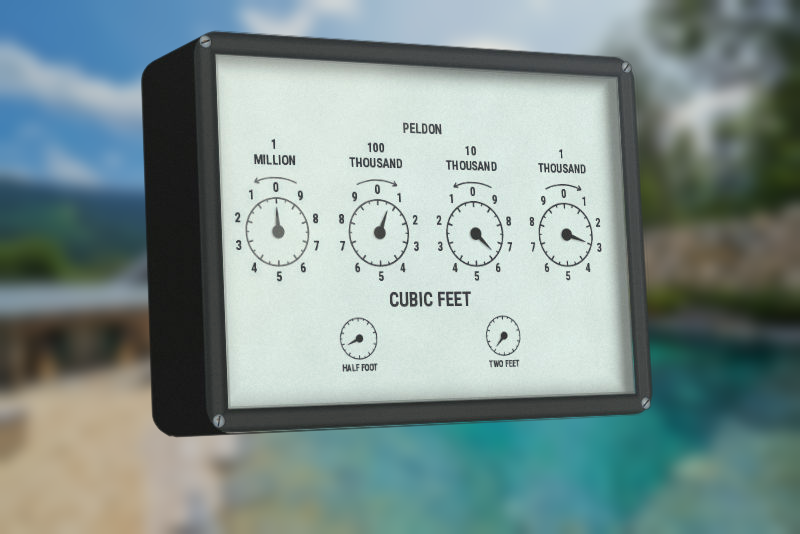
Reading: **6300** ft³
